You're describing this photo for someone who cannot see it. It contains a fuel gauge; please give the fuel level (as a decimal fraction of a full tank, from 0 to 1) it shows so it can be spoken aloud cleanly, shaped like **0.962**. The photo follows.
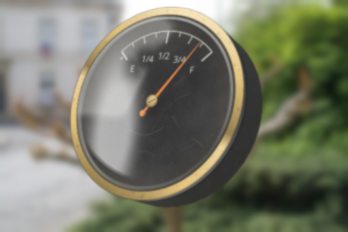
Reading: **0.875**
